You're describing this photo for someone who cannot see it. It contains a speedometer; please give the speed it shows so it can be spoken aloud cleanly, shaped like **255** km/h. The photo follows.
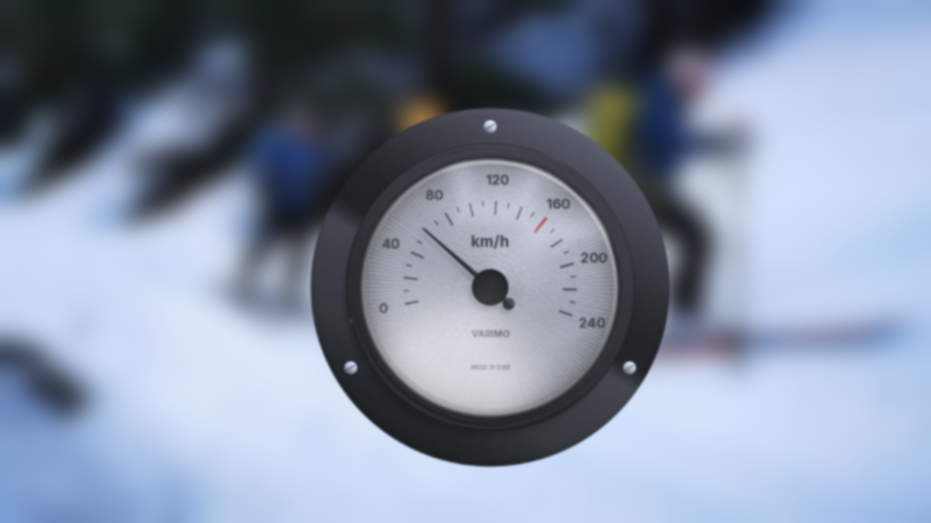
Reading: **60** km/h
